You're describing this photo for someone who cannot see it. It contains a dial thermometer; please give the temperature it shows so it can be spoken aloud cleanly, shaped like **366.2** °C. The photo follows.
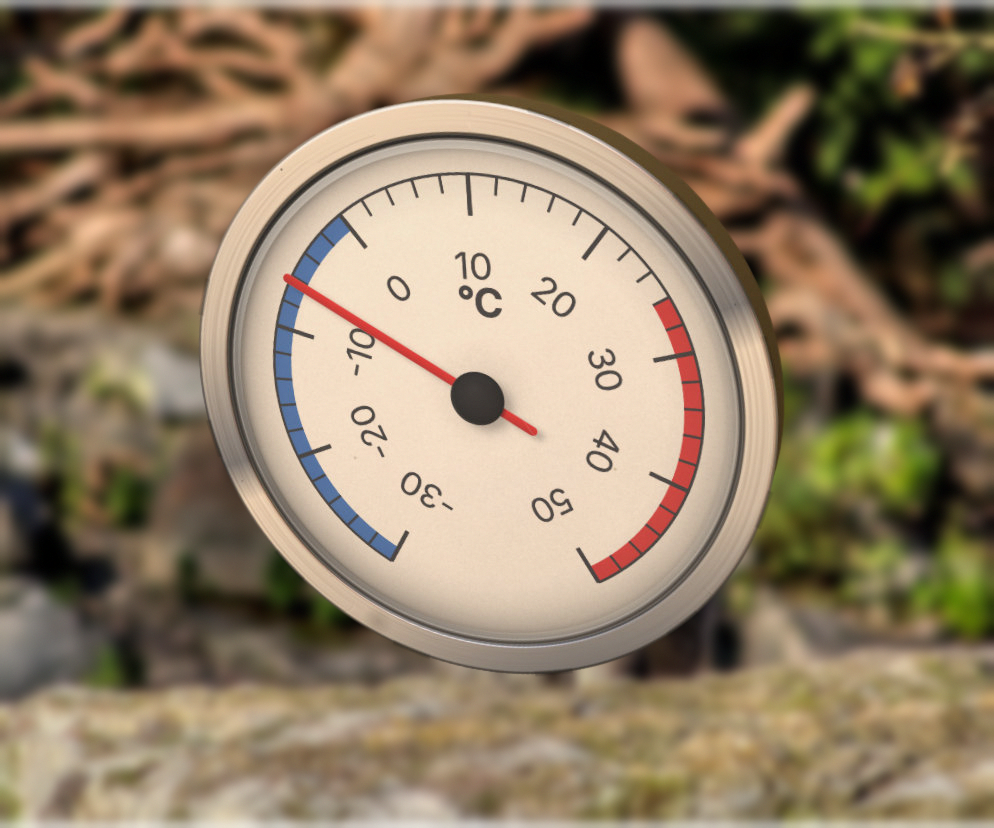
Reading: **-6** °C
